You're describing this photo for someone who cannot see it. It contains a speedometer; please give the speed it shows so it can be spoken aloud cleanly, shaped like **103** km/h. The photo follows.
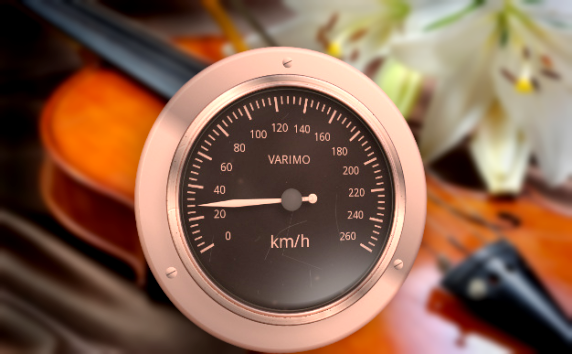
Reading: **28** km/h
